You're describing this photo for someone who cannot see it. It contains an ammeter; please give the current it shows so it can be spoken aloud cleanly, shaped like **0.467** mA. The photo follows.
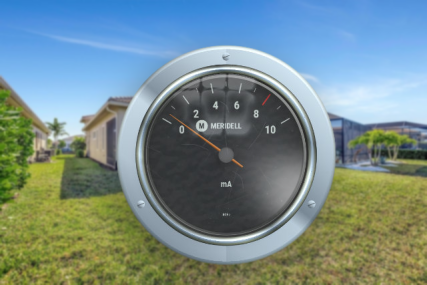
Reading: **0.5** mA
